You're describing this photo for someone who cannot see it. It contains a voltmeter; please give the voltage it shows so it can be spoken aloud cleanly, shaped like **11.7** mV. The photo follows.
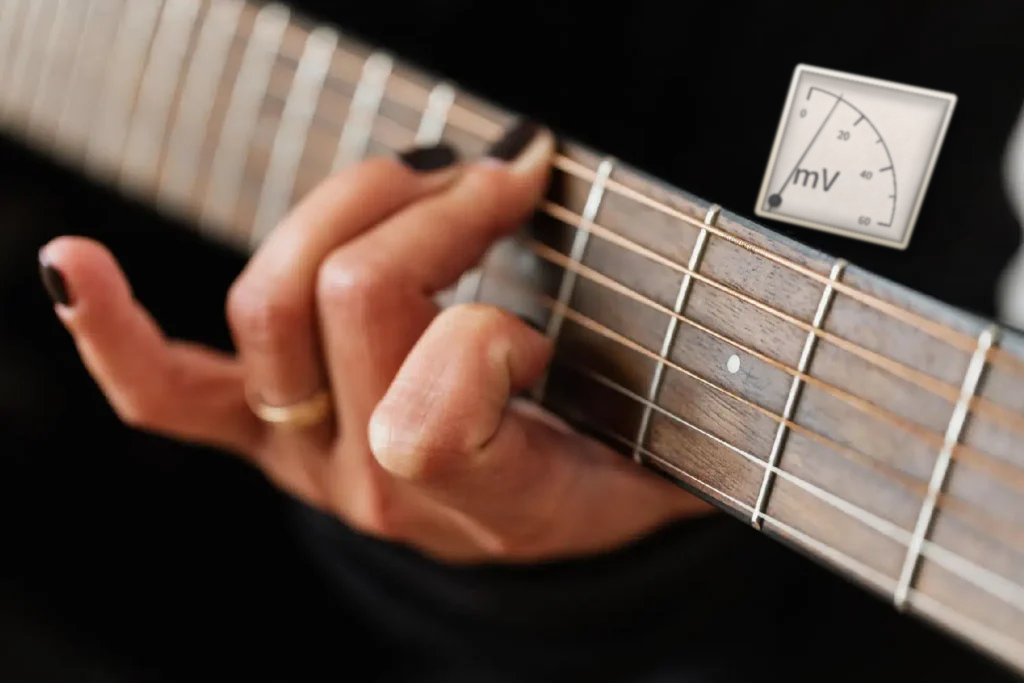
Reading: **10** mV
